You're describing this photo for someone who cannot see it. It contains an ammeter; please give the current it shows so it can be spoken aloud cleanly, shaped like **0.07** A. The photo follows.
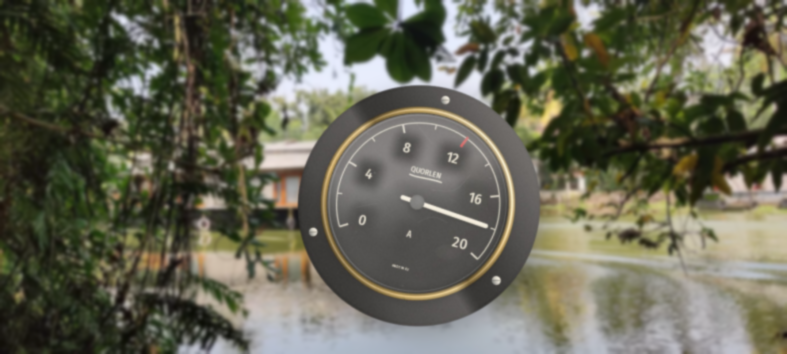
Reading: **18** A
